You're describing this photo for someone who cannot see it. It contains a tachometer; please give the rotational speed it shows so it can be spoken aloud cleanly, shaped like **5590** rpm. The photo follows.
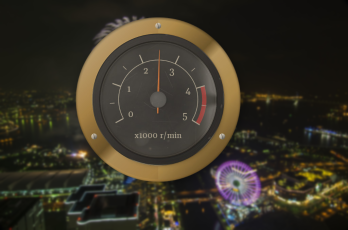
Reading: **2500** rpm
